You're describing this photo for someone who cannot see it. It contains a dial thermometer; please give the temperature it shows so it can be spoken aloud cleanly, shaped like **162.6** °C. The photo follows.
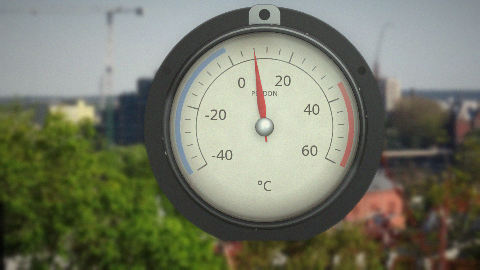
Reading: **8** °C
